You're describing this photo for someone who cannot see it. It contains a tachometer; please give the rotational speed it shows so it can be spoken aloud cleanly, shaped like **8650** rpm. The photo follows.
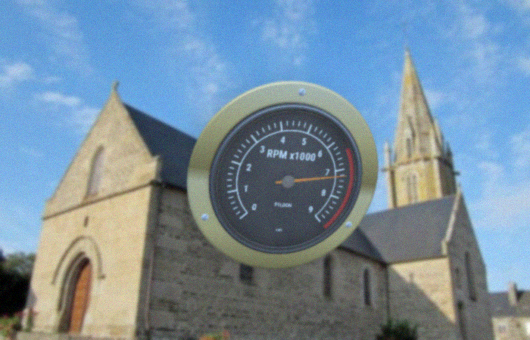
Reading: **7200** rpm
